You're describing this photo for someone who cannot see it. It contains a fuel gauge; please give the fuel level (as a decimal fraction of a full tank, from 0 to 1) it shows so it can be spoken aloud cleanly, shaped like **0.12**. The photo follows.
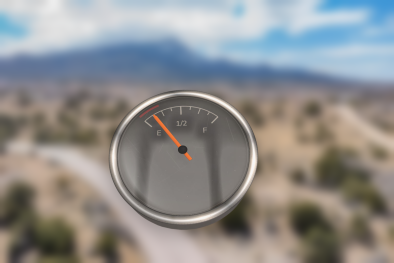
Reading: **0.125**
